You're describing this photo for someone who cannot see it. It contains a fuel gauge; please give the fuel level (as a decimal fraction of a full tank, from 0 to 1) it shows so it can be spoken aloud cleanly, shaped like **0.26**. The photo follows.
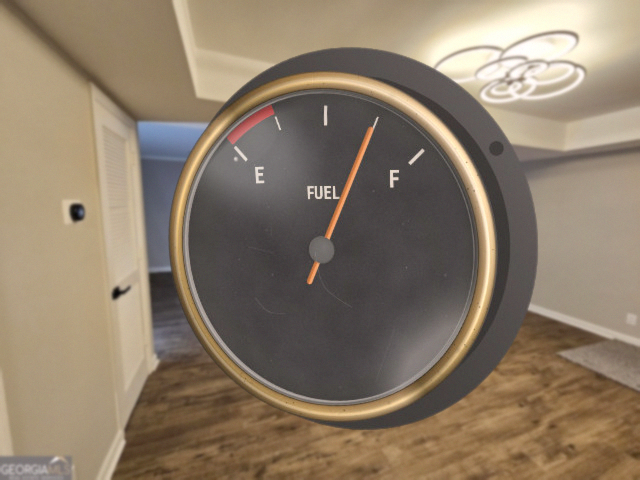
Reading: **0.75**
